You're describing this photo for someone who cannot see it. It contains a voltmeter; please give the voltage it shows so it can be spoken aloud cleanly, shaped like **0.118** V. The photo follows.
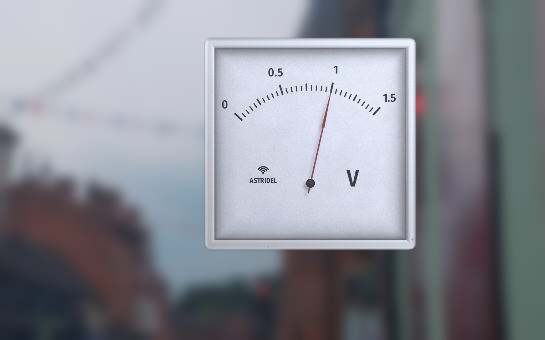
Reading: **1** V
